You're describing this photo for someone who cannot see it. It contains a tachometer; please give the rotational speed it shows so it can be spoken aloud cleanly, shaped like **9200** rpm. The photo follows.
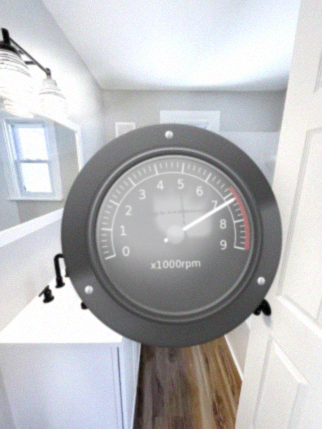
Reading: **7200** rpm
